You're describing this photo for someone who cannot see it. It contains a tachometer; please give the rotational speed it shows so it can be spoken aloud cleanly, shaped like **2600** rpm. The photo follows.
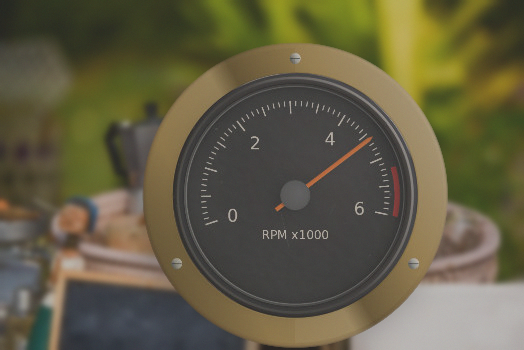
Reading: **4600** rpm
